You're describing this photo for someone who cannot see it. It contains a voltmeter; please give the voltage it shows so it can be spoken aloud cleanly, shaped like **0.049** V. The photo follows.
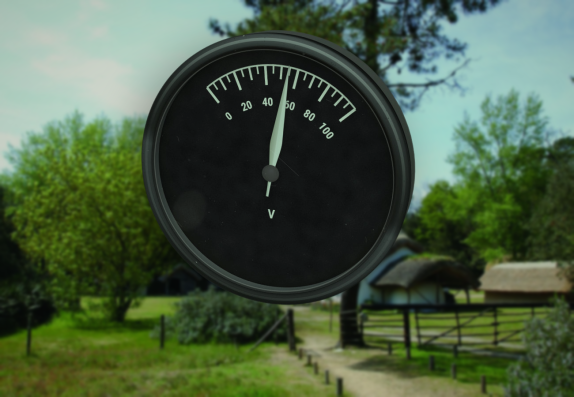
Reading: **55** V
